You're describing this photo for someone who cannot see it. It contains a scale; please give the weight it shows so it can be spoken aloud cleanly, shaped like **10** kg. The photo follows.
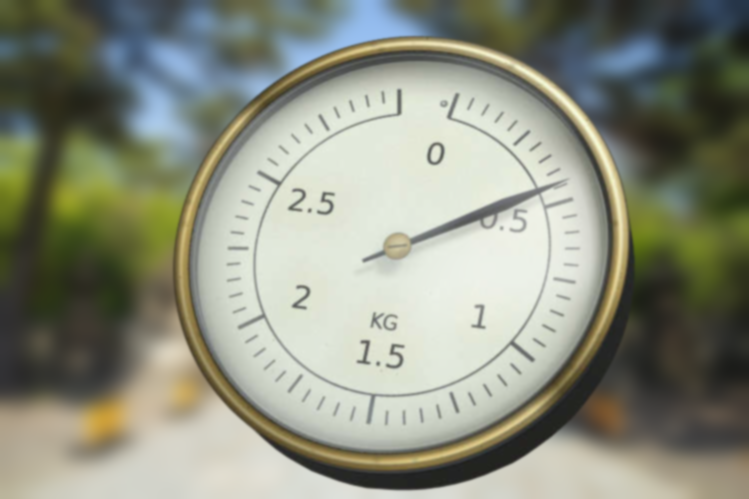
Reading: **0.45** kg
